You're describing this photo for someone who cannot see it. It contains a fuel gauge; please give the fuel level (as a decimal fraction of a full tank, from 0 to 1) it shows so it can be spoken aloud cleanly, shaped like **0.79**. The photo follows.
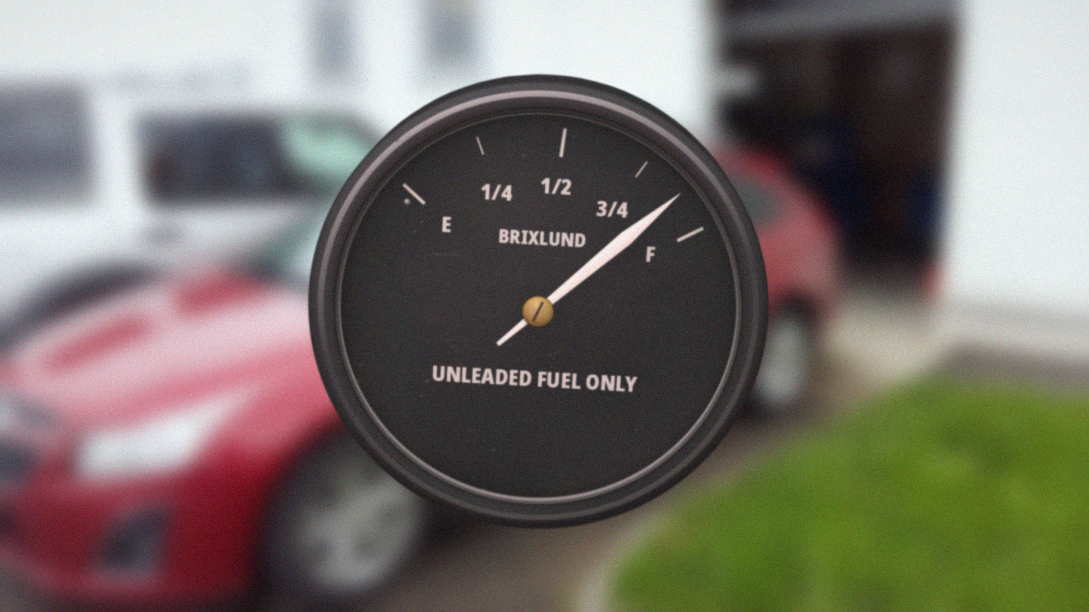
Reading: **0.875**
